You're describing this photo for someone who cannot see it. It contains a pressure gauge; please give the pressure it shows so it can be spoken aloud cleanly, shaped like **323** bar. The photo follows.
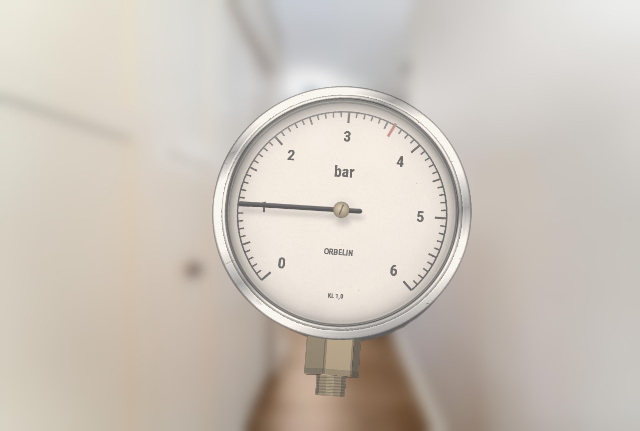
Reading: **1** bar
